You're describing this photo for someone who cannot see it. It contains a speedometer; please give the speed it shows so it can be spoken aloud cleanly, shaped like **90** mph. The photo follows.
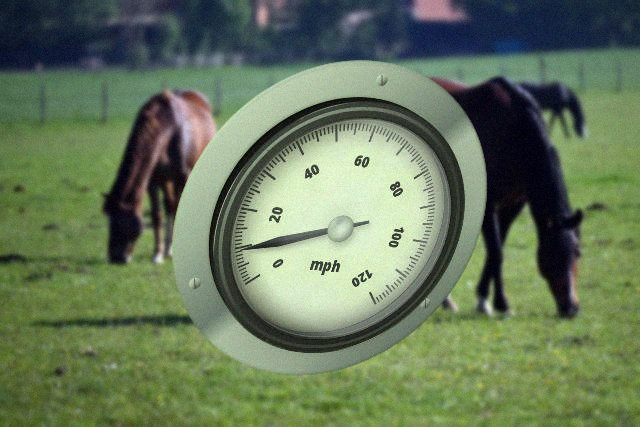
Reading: **10** mph
